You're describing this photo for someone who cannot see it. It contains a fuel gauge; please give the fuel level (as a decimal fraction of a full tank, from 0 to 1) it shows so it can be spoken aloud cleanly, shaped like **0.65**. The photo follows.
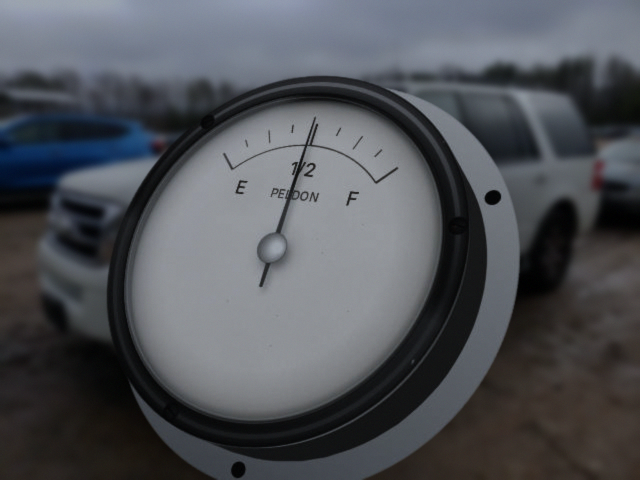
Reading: **0.5**
